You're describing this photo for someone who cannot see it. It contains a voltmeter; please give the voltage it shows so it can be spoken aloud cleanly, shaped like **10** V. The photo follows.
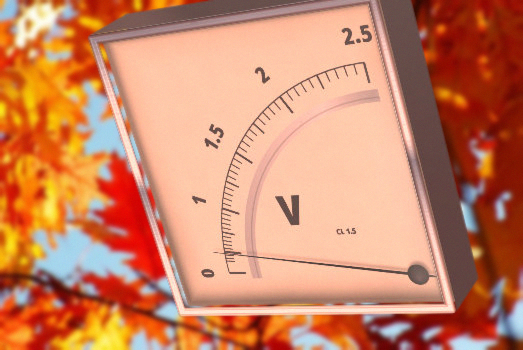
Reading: **0.5** V
